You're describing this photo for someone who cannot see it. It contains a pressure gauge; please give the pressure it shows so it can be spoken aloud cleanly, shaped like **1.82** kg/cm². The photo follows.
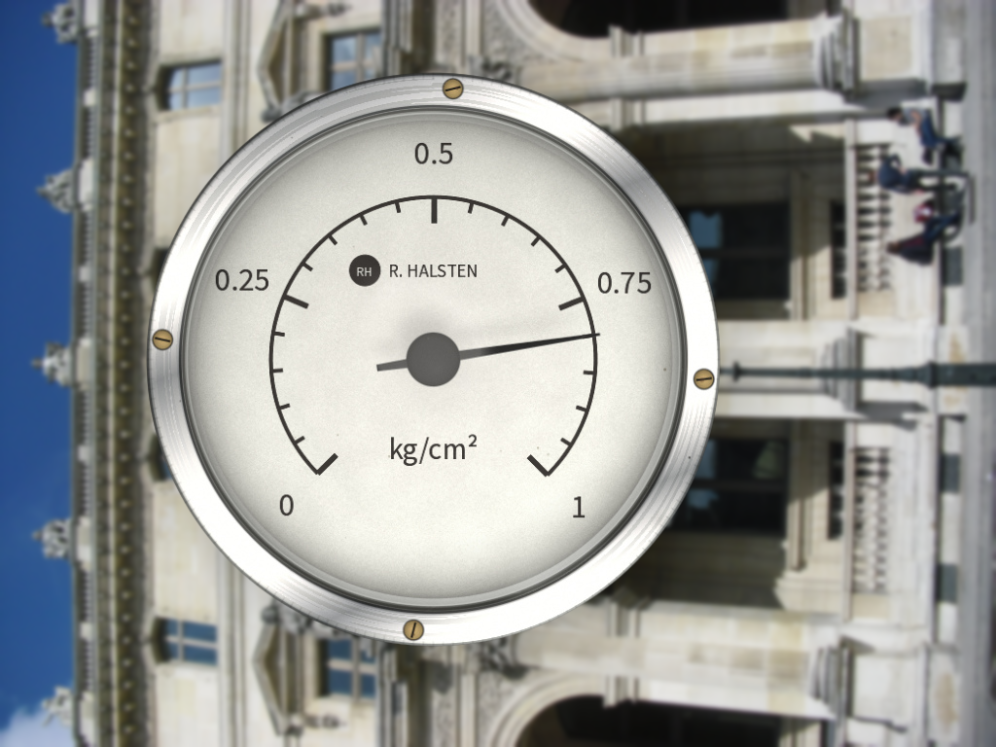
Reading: **0.8** kg/cm²
